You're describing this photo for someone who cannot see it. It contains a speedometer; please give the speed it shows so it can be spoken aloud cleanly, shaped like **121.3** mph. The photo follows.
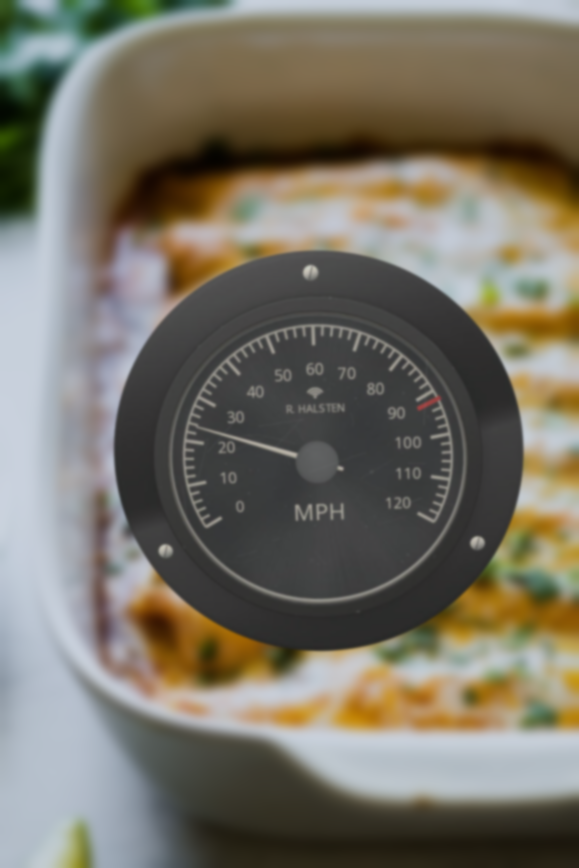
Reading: **24** mph
